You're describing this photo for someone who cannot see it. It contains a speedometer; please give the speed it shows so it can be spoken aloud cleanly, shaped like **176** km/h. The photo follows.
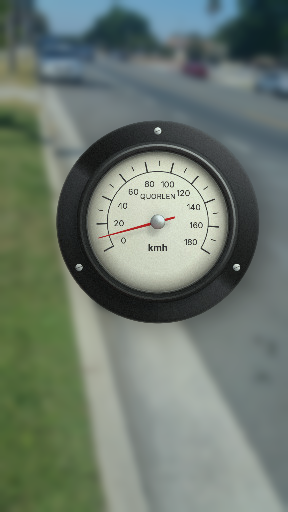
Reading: **10** km/h
